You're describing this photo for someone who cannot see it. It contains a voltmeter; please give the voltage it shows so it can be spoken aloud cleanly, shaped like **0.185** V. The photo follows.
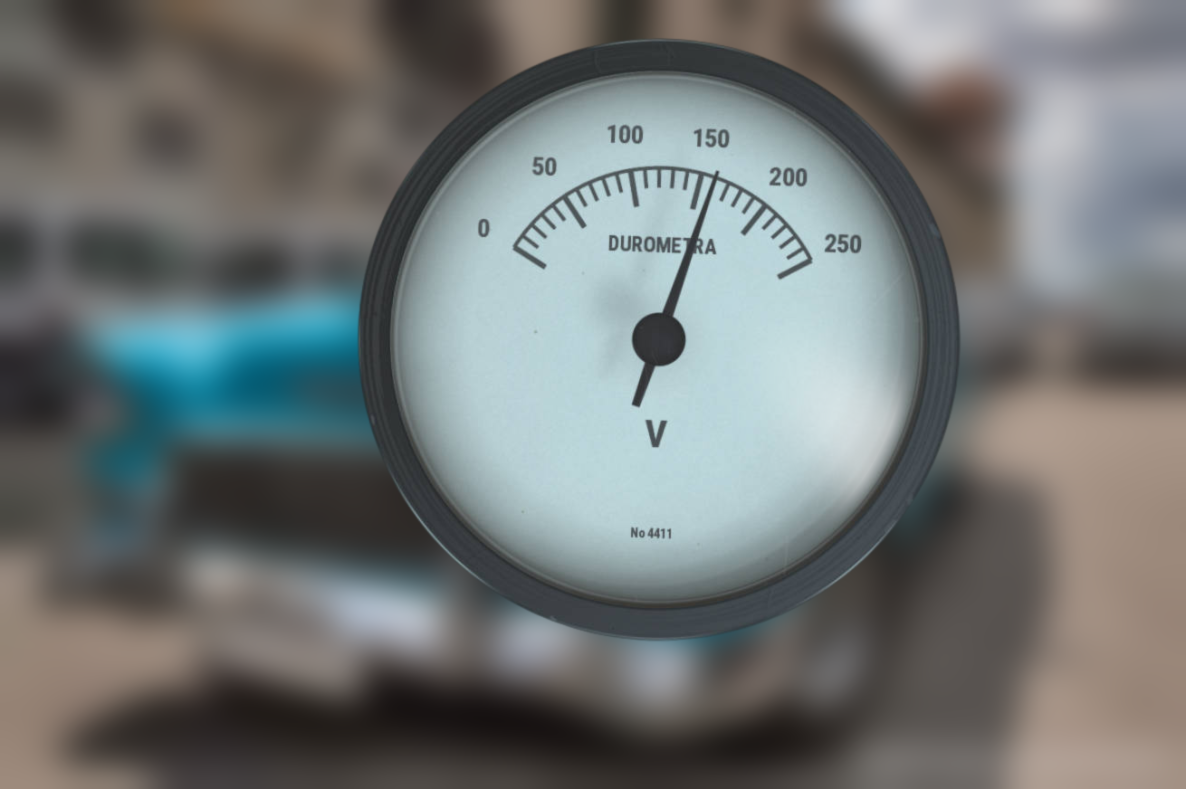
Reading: **160** V
